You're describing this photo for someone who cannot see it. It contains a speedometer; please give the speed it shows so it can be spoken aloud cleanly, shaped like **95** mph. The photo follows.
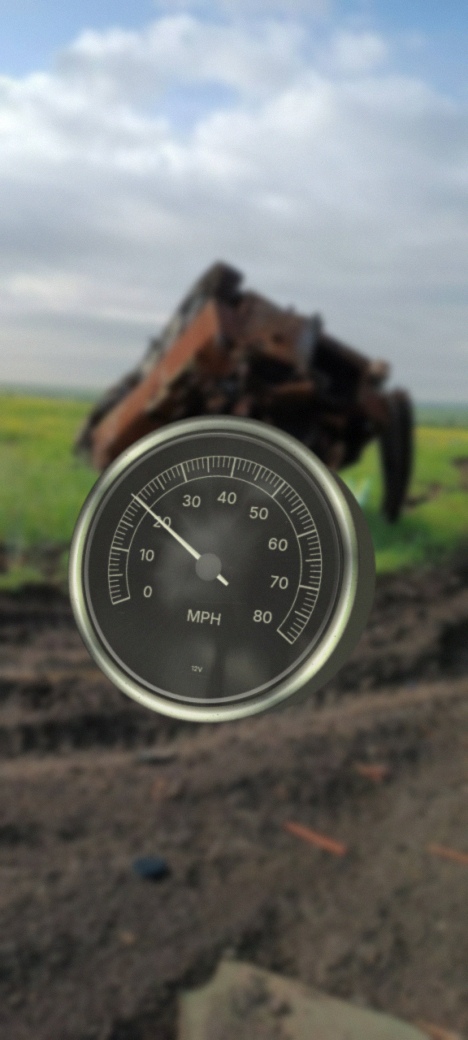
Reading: **20** mph
